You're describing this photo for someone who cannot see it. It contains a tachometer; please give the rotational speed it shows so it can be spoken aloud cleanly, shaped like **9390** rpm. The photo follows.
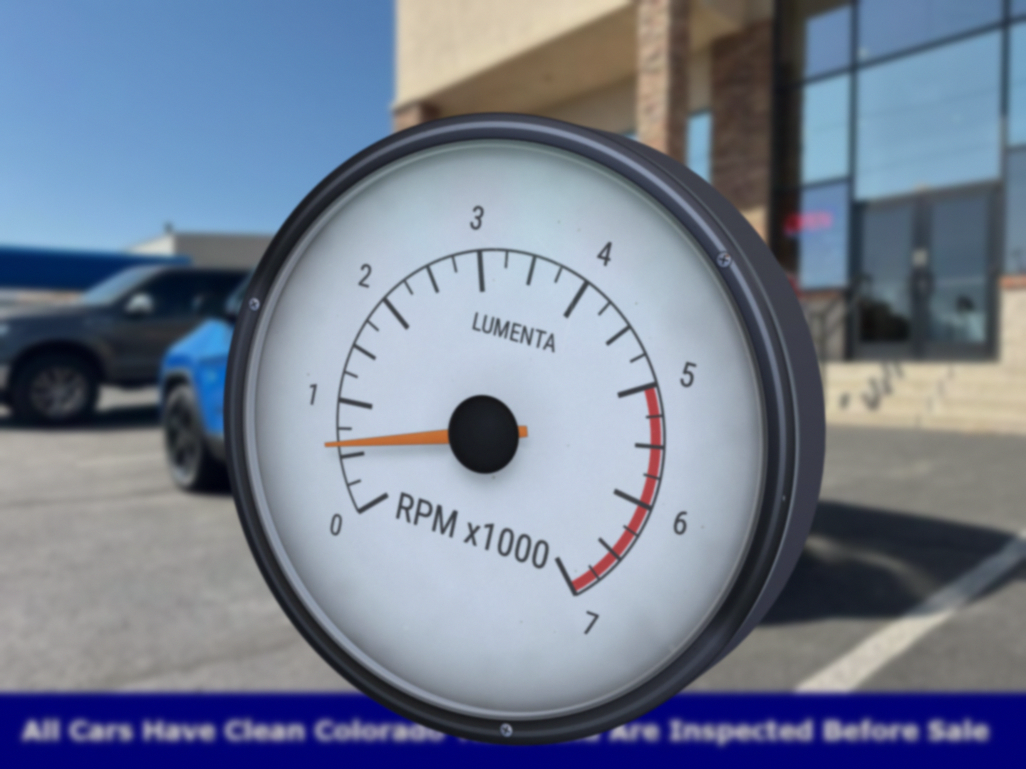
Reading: **625** rpm
